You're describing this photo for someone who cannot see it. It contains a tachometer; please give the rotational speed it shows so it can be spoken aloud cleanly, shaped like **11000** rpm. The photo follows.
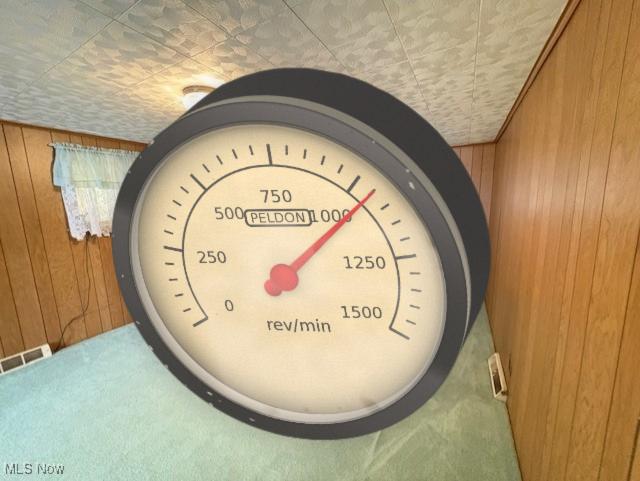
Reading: **1050** rpm
